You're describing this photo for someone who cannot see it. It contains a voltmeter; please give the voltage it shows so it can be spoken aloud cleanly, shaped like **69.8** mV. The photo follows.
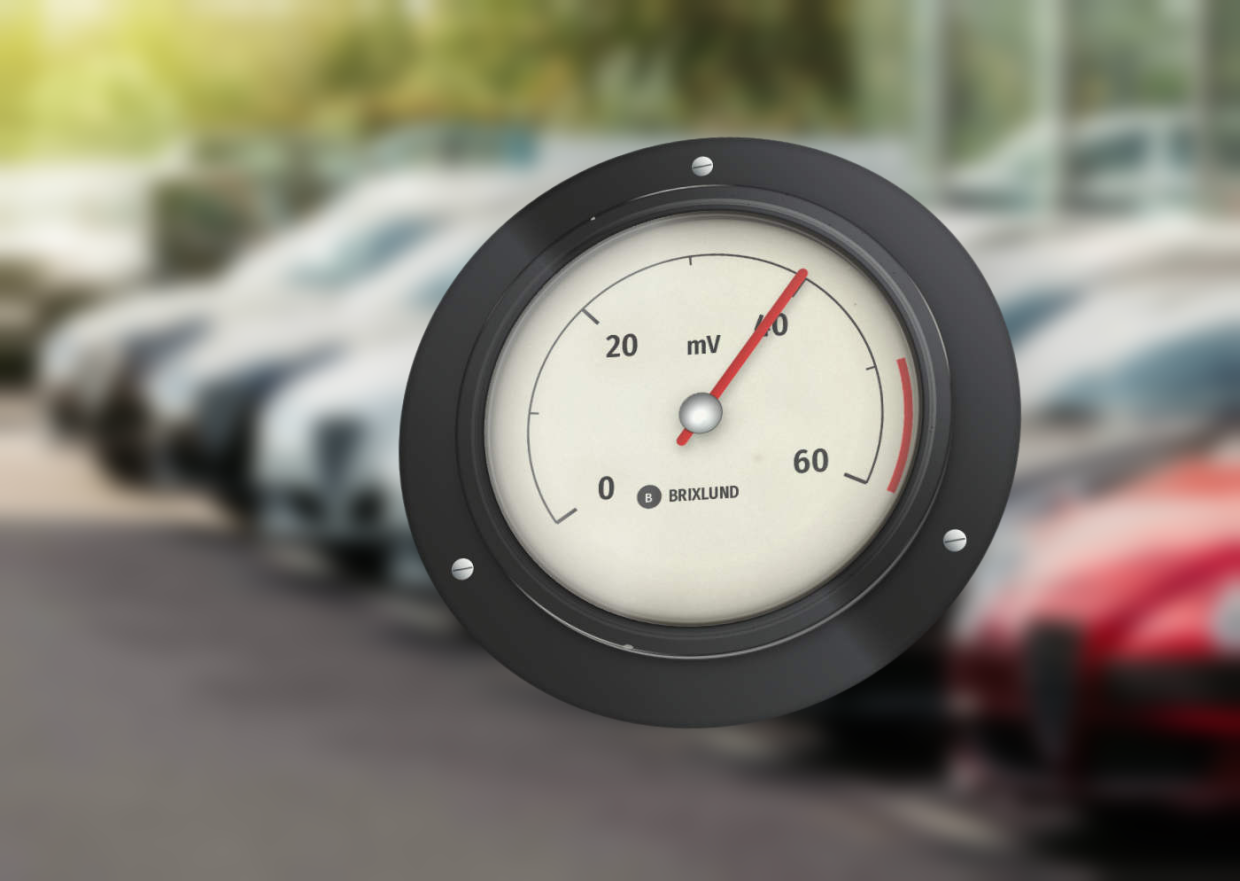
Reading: **40** mV
